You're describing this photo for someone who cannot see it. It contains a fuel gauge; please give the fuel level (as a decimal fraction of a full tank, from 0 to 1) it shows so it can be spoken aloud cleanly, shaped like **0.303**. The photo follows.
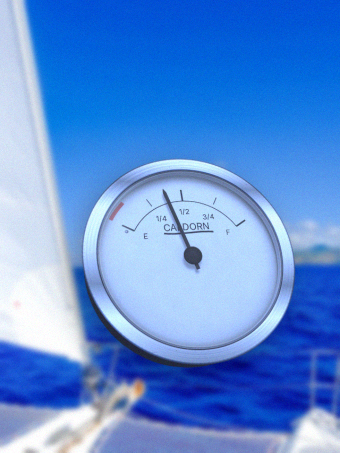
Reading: **0.375**
